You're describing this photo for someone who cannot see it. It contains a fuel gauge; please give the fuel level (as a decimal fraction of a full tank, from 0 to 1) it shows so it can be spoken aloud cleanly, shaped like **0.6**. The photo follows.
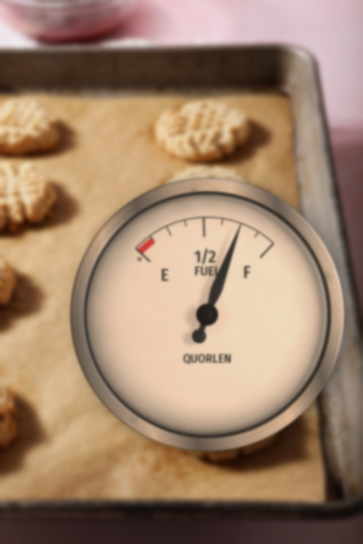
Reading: **0.75**
